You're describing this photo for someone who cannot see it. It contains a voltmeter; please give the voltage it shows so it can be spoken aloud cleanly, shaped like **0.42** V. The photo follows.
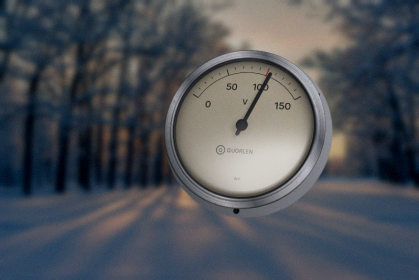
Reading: **105** V
